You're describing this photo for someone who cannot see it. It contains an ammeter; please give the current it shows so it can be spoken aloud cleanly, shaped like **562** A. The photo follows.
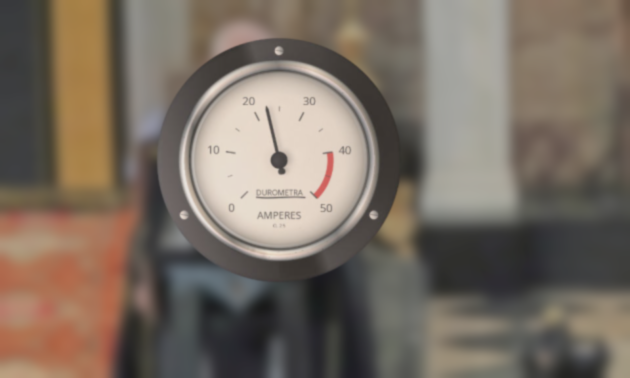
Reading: **22.5** A
